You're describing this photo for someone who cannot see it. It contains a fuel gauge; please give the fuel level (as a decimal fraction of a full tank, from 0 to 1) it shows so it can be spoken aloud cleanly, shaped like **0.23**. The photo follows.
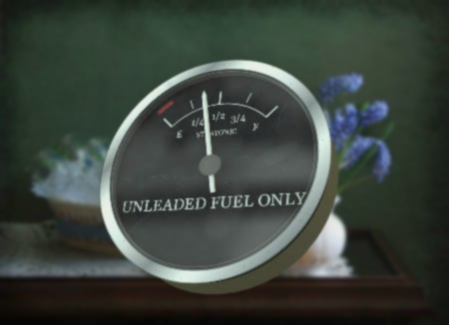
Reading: **0.375**
